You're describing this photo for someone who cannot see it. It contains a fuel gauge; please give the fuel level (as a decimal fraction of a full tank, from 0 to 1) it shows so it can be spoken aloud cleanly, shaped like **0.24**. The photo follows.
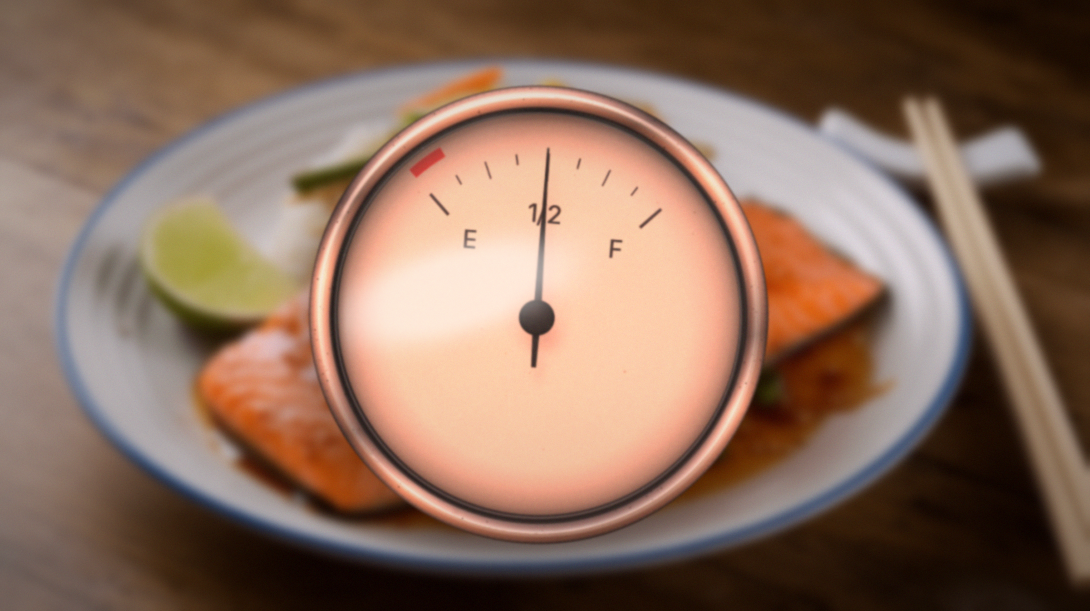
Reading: **0.5**
